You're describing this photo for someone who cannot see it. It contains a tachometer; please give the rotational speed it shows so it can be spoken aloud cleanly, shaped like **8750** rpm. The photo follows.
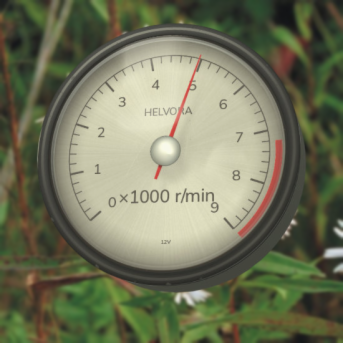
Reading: **5000** rpm
